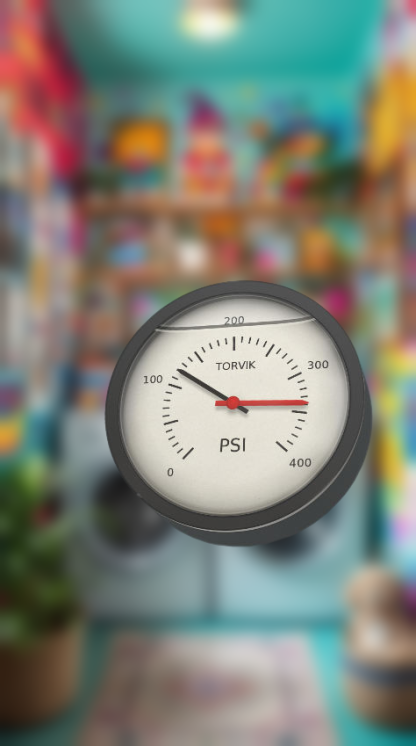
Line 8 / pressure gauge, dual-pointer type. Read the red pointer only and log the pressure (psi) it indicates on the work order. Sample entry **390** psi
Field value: **340** psi
